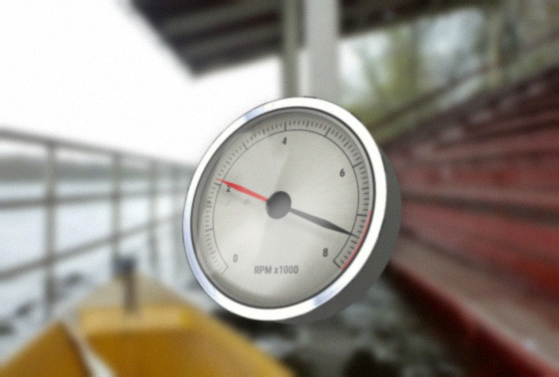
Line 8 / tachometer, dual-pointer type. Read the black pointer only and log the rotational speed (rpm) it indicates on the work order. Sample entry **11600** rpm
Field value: **7400** rpm
